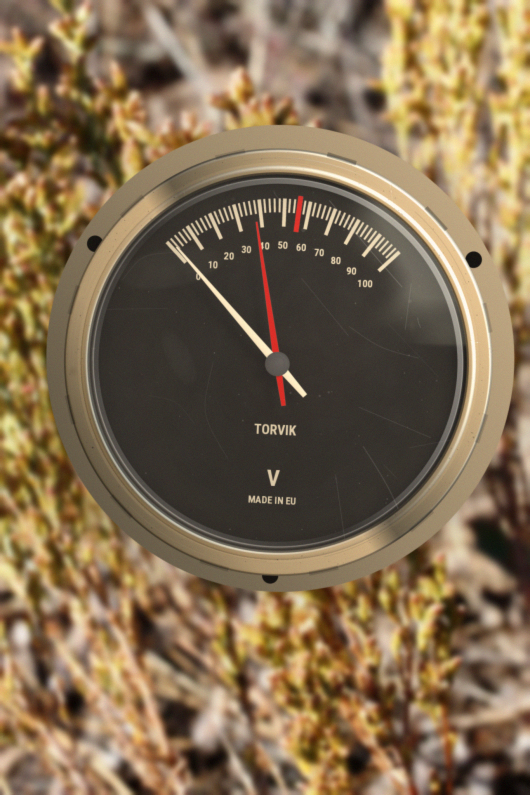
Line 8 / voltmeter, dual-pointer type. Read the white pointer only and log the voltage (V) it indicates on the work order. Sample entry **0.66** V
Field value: **2** V
